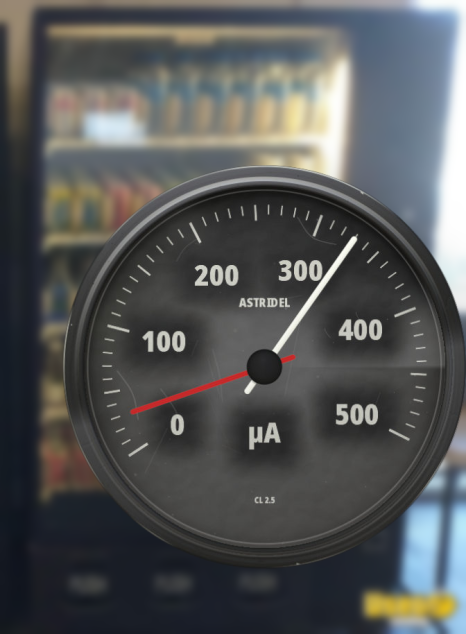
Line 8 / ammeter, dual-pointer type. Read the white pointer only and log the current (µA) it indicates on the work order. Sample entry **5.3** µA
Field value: **330** µA
